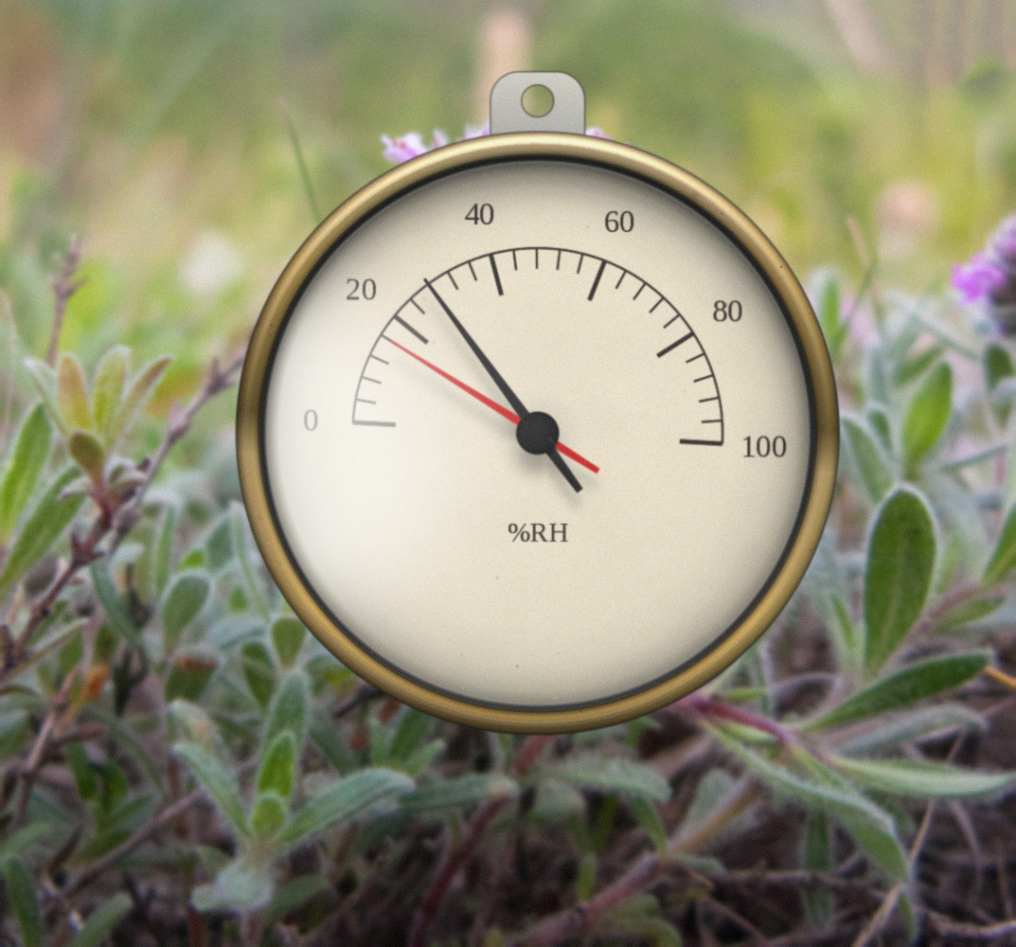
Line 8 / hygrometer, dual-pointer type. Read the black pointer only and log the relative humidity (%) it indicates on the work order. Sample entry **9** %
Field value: **28** %
